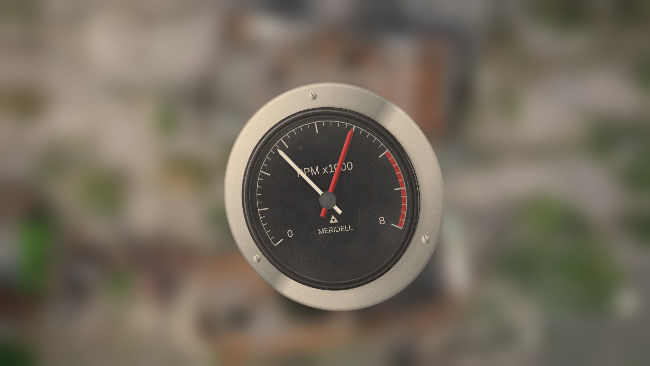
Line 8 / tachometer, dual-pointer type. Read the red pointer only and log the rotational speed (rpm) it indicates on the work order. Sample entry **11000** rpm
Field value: **5000** rpm
